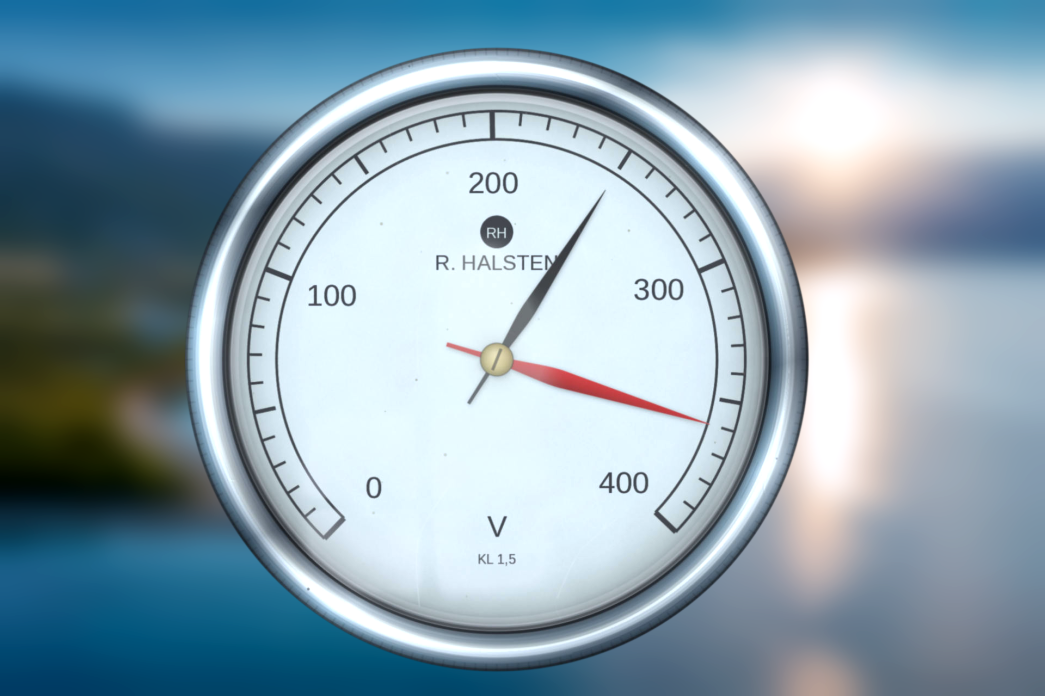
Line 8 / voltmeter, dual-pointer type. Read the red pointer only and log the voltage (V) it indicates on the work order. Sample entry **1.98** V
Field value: **360** V
